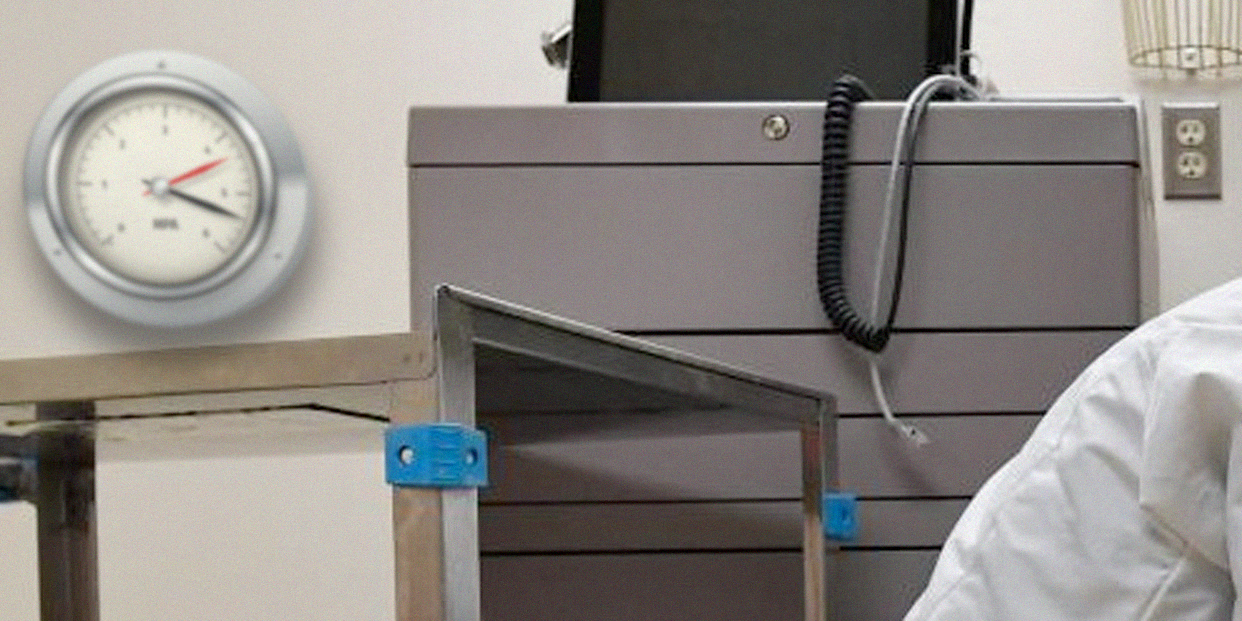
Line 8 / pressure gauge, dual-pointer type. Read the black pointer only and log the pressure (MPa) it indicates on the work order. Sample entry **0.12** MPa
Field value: **5.4** MPa
